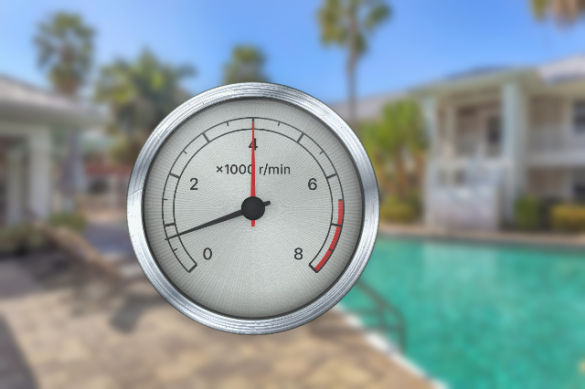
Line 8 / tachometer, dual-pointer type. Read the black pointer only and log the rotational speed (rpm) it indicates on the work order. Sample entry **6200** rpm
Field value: **750** rpm
